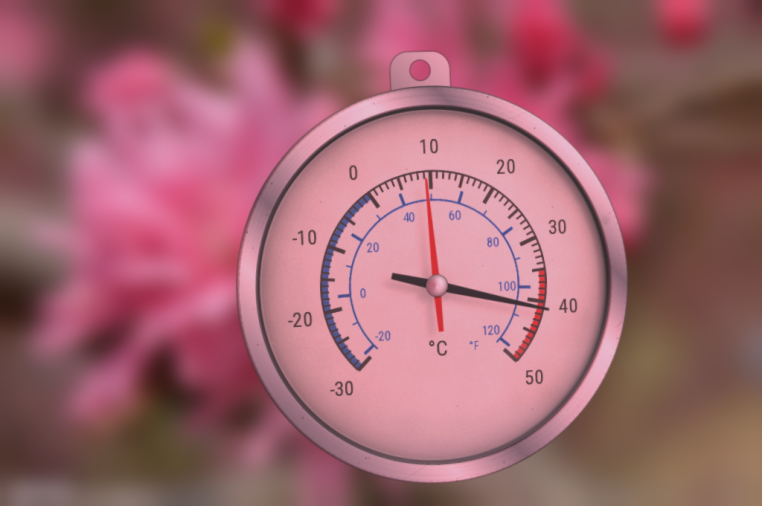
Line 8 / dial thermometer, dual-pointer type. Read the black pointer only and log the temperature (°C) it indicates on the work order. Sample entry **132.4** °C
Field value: **41** °C
